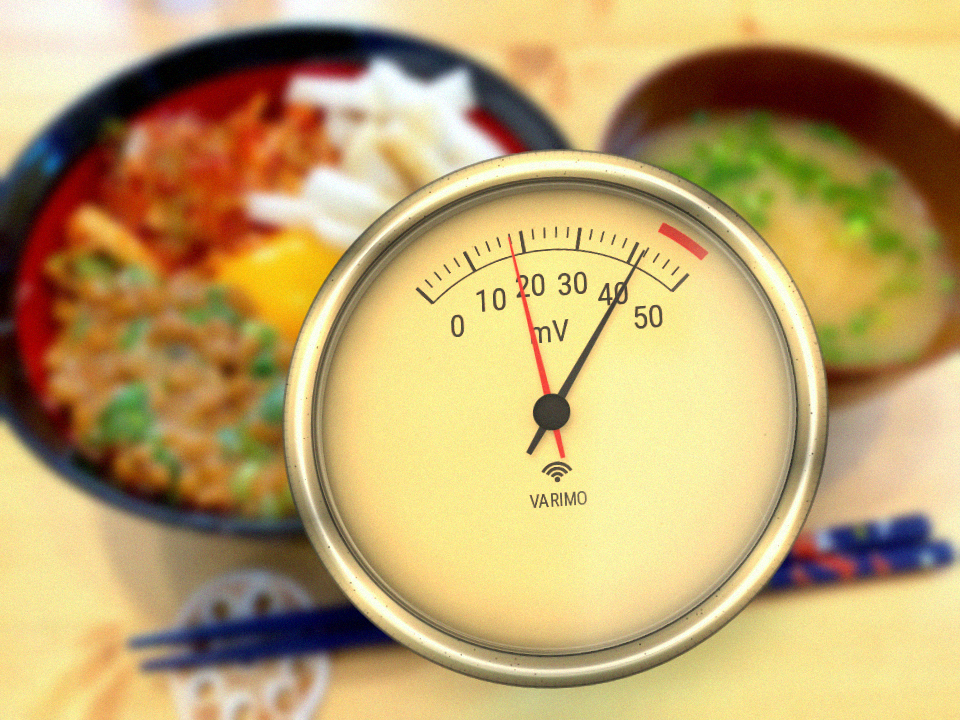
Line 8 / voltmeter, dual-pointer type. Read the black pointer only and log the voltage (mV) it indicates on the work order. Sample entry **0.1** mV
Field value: **42** mV
